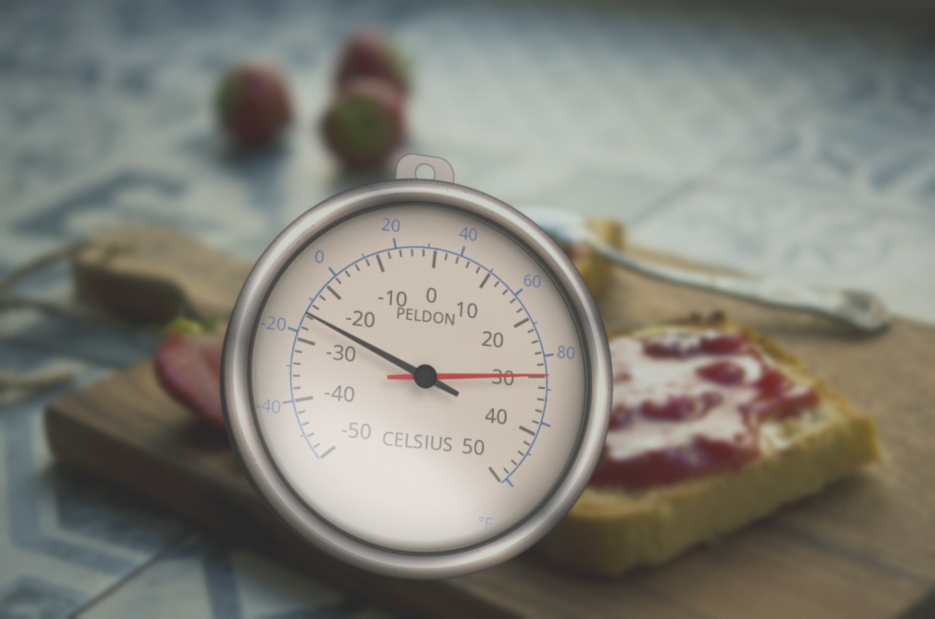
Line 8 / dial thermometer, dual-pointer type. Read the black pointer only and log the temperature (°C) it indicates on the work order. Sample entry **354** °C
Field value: **-26** °C
